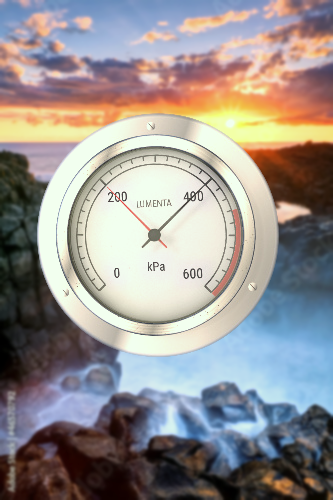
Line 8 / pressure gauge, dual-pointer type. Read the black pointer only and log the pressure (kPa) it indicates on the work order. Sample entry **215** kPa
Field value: **400** kPa
